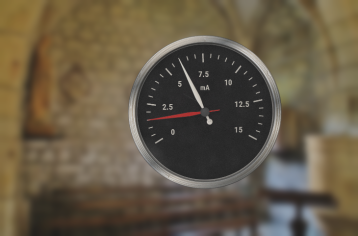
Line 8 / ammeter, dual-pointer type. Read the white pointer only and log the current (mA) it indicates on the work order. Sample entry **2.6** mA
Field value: **6** mA
